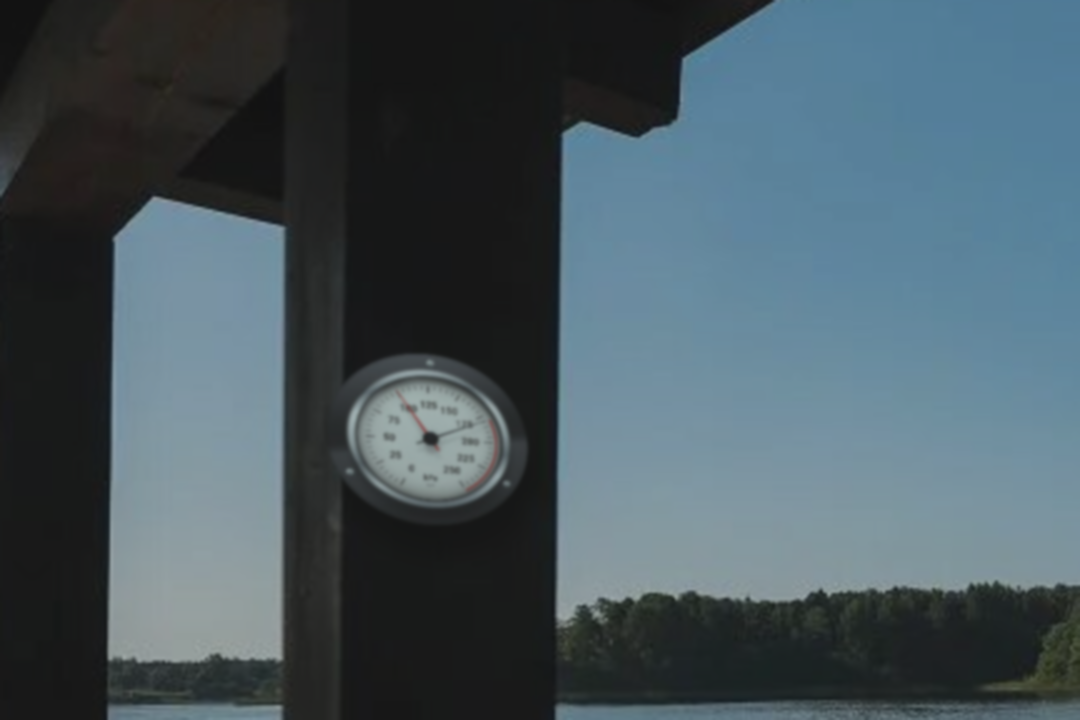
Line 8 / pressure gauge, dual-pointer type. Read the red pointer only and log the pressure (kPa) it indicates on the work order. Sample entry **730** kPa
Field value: **100** kPa
